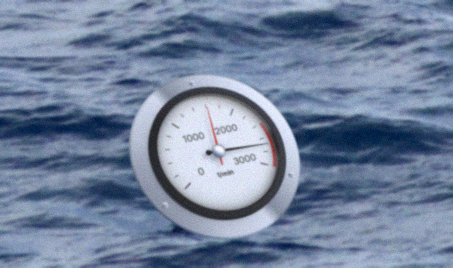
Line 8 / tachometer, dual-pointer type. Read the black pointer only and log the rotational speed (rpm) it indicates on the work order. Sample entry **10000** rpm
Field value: **2700** rpm
